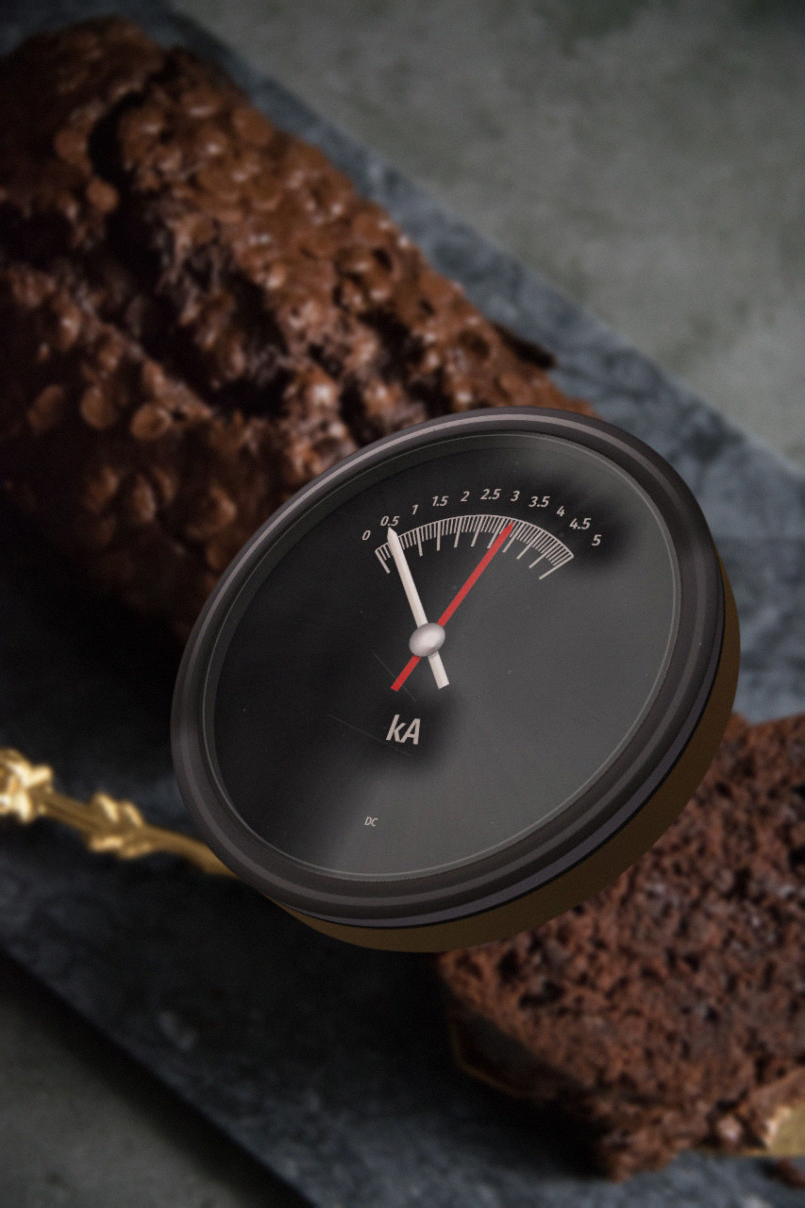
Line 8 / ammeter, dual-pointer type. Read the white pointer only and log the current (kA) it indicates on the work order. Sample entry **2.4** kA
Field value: **0.5** kA
